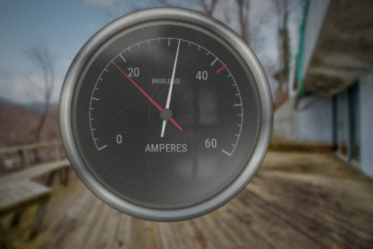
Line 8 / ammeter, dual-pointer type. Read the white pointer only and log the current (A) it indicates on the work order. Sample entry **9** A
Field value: **32** A
